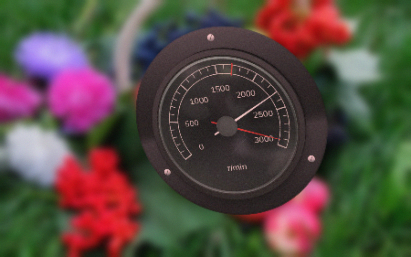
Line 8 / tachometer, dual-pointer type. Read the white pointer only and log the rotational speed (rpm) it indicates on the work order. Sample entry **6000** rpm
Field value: **2300** rpm
